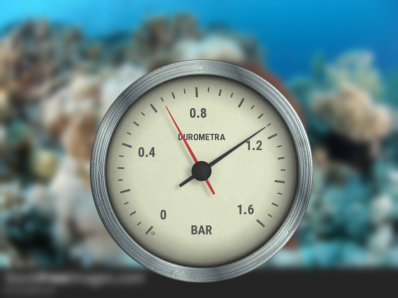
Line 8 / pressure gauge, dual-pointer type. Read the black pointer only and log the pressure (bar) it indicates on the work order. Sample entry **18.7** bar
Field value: **1.15** bar
